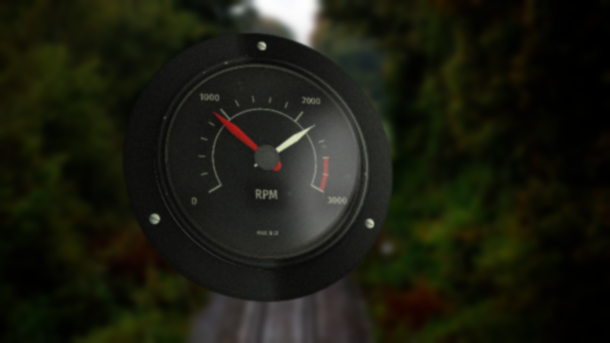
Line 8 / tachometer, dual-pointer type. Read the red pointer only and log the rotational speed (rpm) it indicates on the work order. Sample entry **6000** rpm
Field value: **900** rpm
